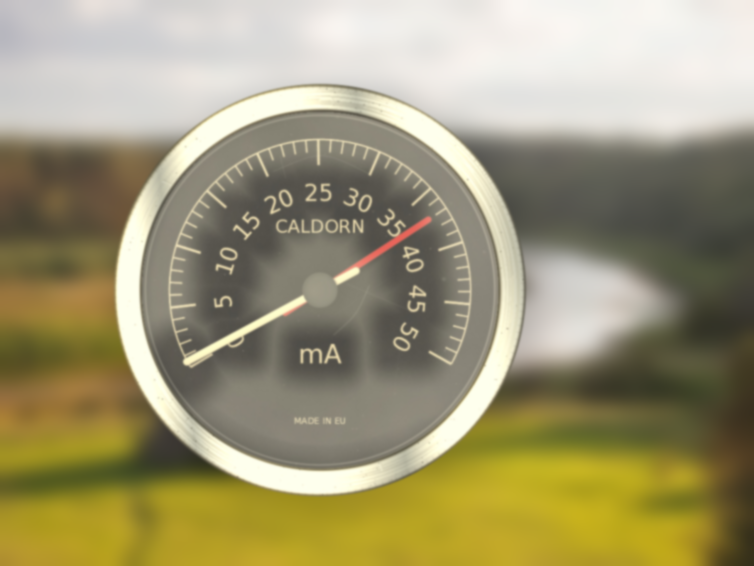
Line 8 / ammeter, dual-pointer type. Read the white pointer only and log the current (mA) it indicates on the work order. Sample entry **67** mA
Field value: **0.5** mA
